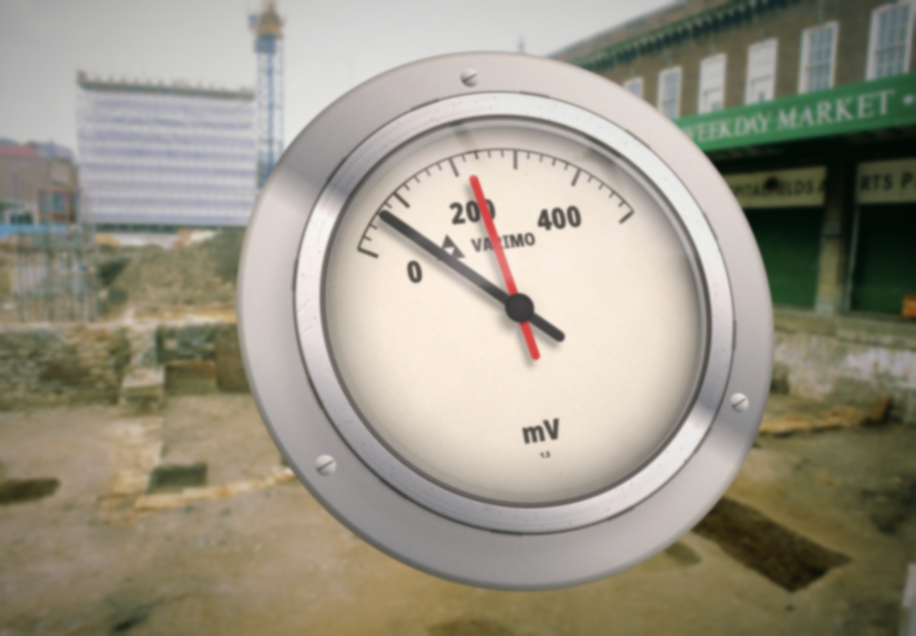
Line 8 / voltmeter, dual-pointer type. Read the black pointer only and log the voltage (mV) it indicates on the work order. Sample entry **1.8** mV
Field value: **60** mV
